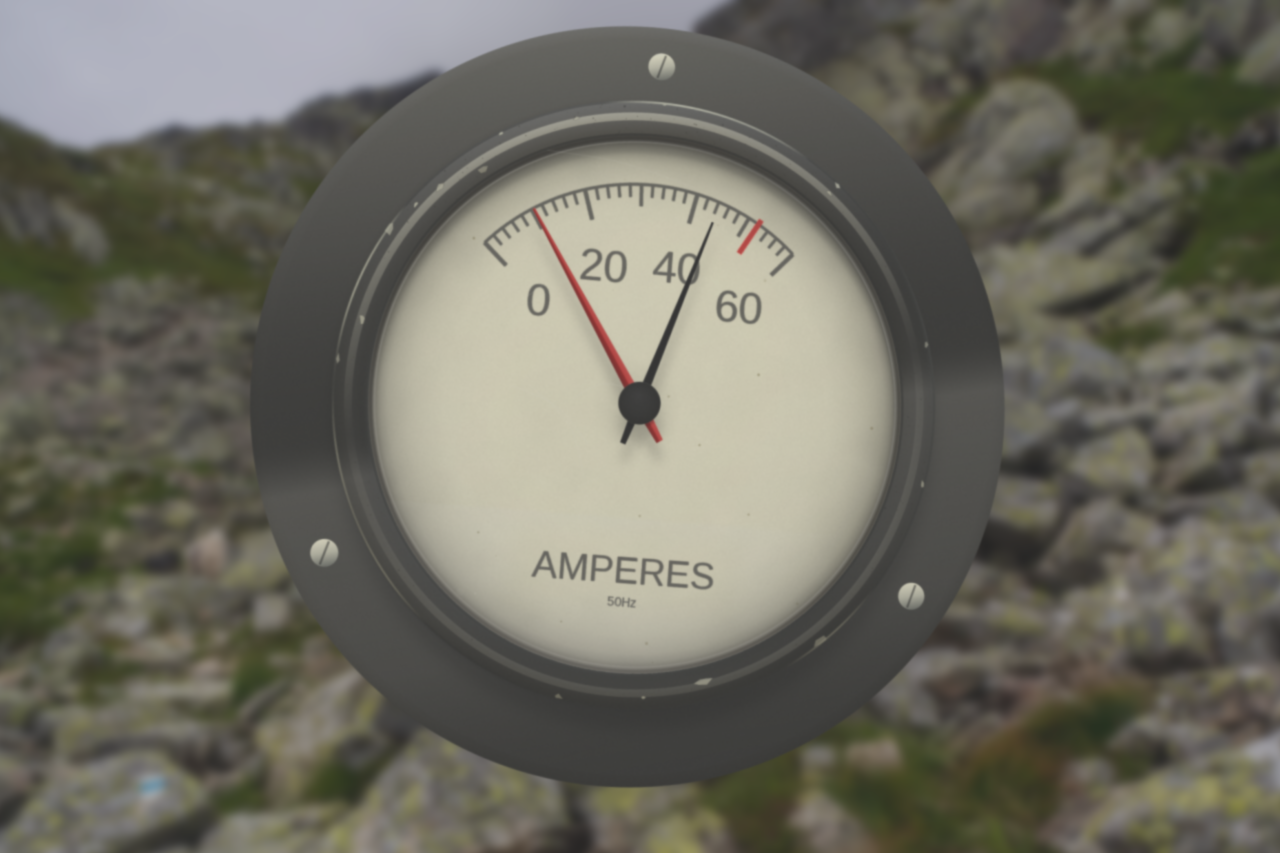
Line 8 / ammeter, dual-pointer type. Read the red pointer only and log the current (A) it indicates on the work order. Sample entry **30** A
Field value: **10** A
